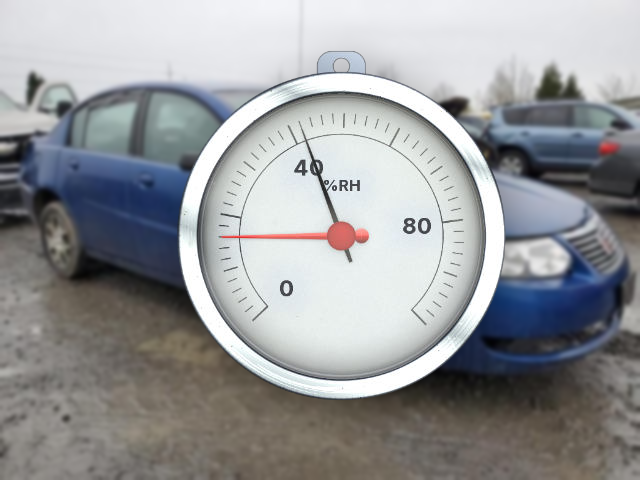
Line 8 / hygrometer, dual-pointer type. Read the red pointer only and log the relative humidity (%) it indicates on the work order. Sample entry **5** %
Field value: **16** %
